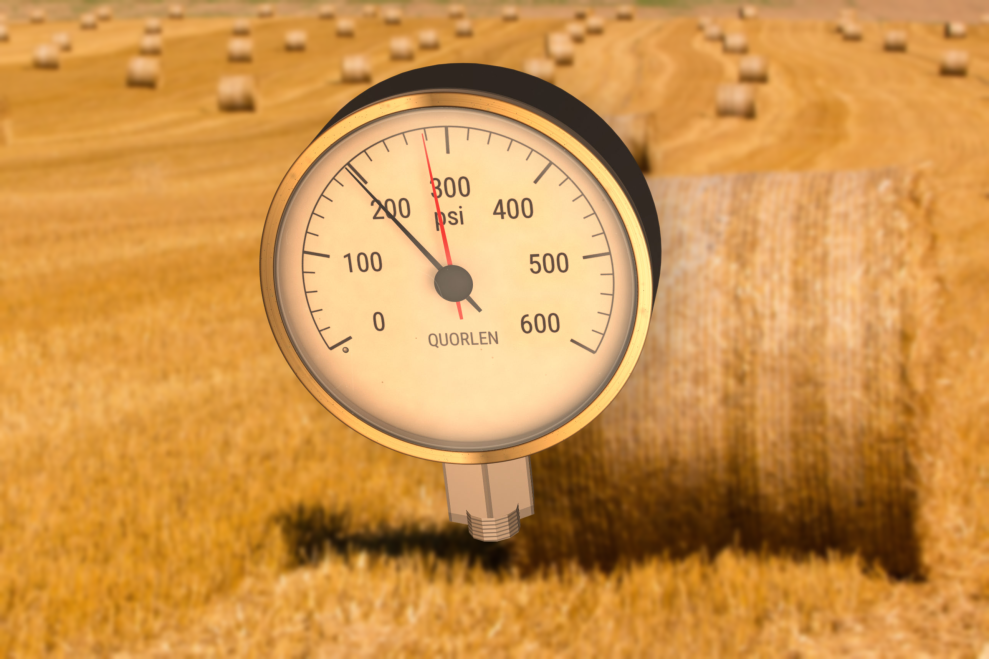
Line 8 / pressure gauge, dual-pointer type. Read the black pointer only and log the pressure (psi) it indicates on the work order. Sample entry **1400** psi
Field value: **200** psi
